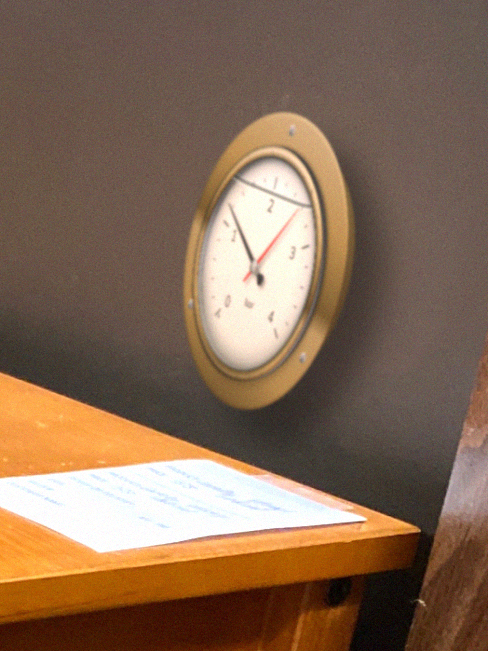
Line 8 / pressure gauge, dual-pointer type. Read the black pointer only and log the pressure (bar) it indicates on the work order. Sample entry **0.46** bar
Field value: **1.2** bar
